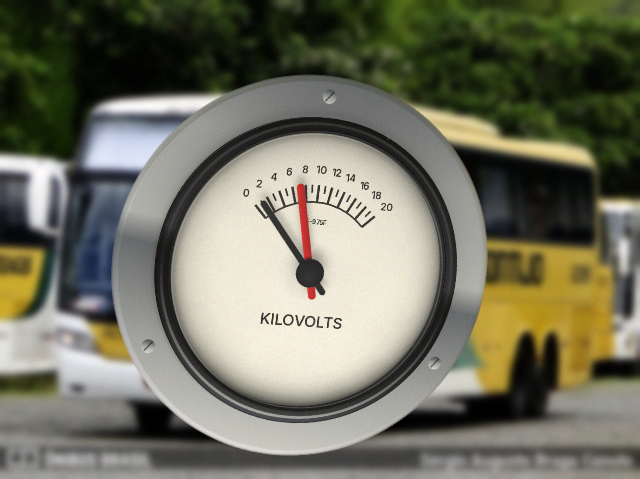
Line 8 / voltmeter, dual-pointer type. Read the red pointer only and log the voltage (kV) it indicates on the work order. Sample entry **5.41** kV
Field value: **7** kV
